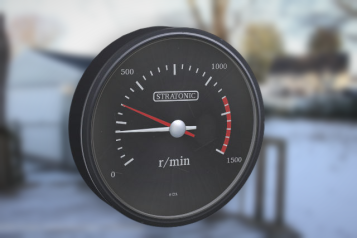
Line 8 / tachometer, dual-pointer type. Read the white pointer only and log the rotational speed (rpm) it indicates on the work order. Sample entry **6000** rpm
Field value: **200** rpm
